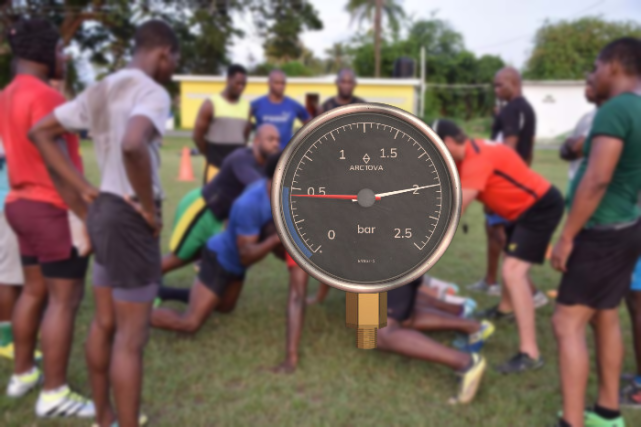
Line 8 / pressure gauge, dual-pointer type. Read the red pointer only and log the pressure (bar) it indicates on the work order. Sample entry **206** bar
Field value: **0.45** bar
